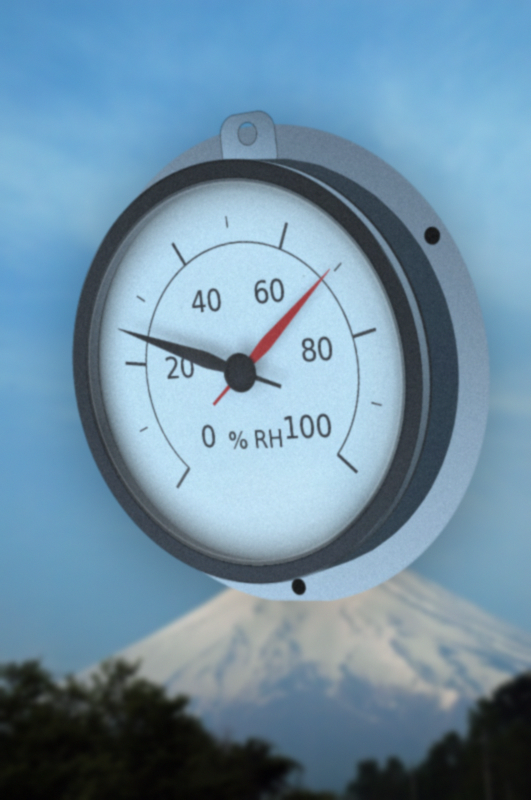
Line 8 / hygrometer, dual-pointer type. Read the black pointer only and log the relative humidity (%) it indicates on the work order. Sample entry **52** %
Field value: **25** %
